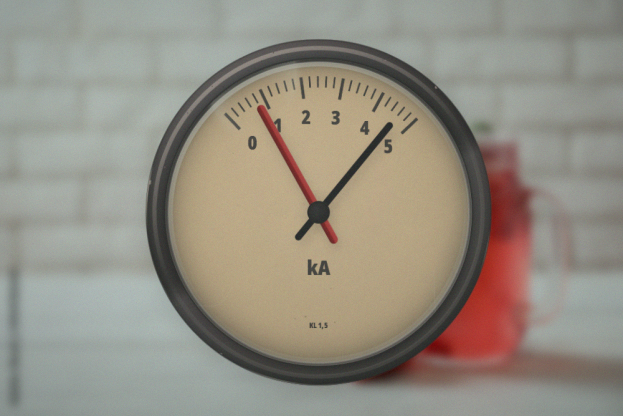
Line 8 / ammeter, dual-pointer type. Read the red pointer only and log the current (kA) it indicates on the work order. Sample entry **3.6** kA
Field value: **0.8** kA
